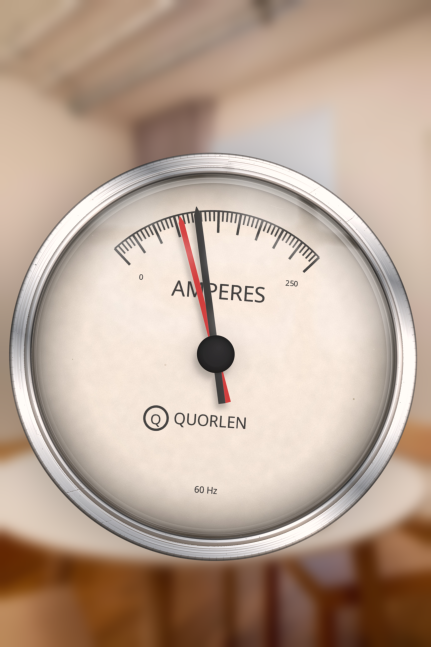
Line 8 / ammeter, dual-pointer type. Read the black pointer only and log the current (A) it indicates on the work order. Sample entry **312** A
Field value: **100** A
